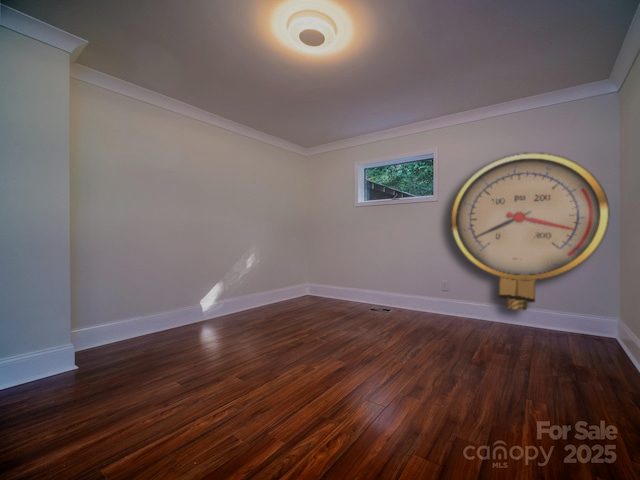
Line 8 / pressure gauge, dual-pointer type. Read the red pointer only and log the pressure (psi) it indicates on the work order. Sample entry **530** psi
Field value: **270** psi
